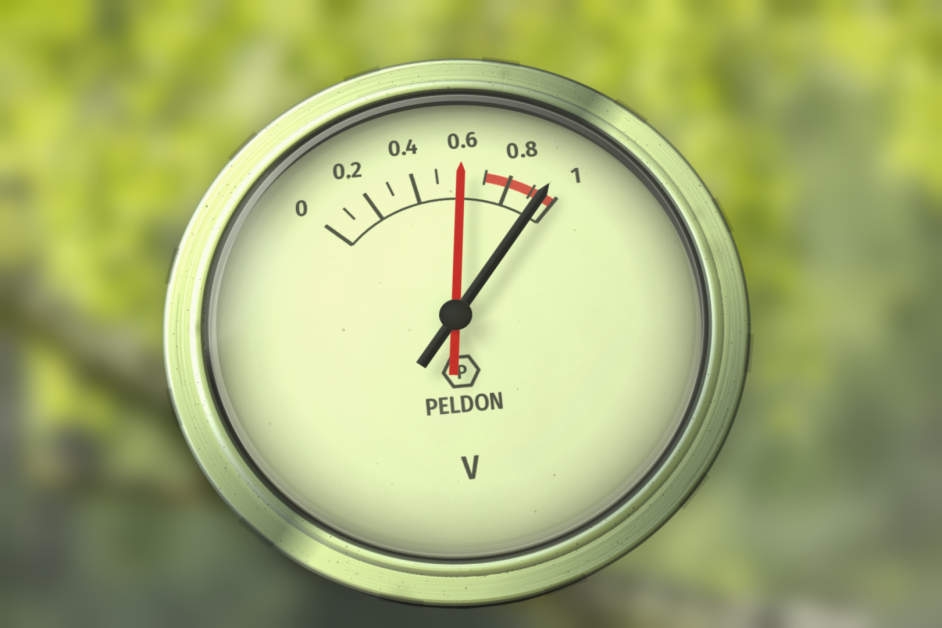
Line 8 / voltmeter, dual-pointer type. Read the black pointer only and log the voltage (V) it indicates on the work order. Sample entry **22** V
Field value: **0.95** V
